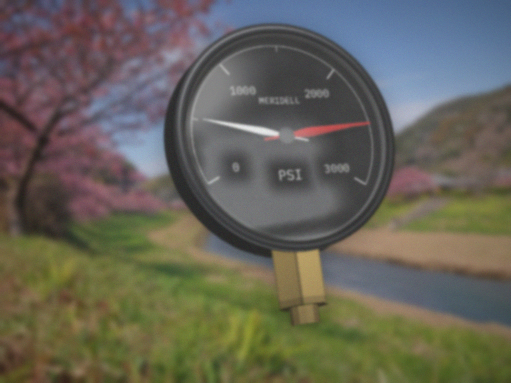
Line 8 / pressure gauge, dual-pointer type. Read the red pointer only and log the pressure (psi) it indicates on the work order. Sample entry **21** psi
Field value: **2500** psi
